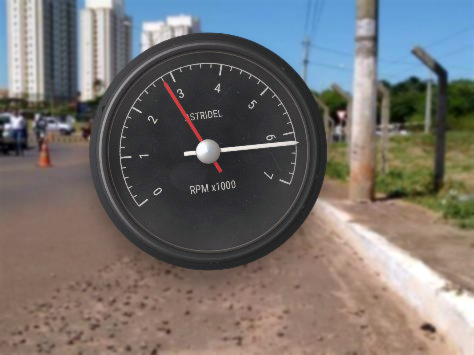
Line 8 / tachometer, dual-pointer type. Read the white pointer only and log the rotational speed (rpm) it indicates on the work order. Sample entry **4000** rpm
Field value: **6200** rpm
